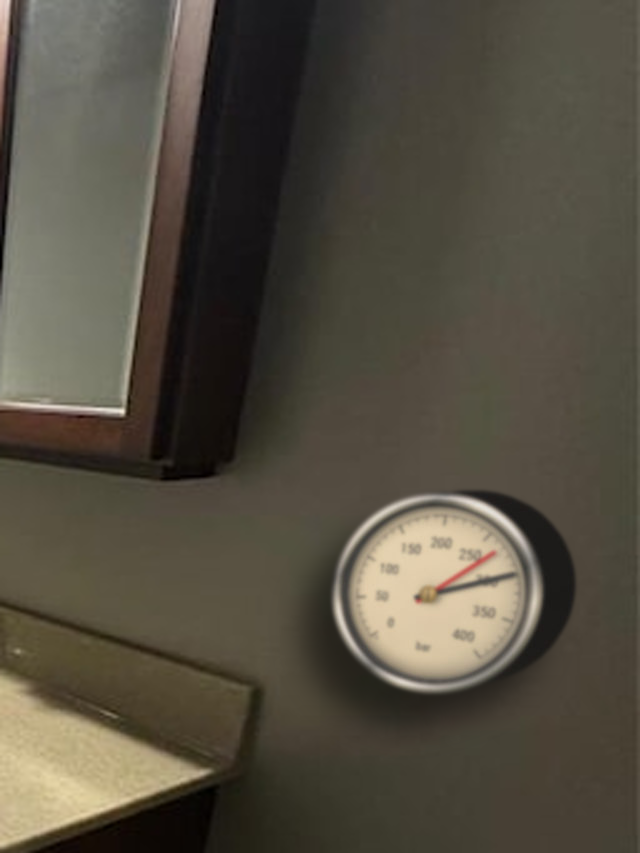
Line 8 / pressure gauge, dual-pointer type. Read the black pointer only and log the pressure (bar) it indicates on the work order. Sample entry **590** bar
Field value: **300** bar
